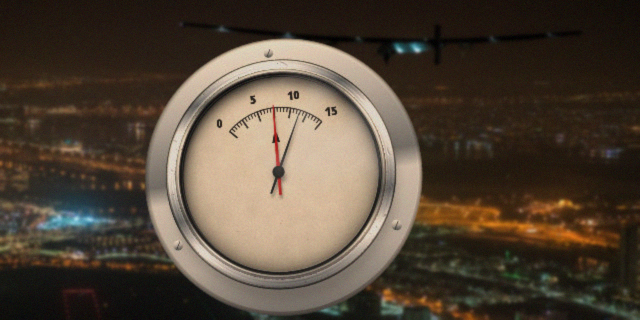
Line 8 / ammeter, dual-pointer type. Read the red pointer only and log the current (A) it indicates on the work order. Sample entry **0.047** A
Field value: **7.5** A
